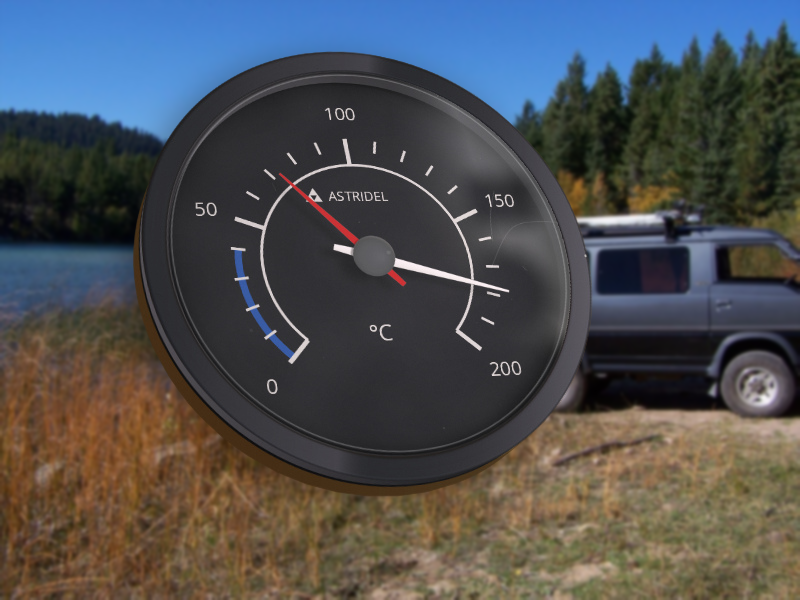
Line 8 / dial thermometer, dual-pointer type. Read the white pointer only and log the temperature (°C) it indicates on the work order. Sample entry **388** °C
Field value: **180** °C
